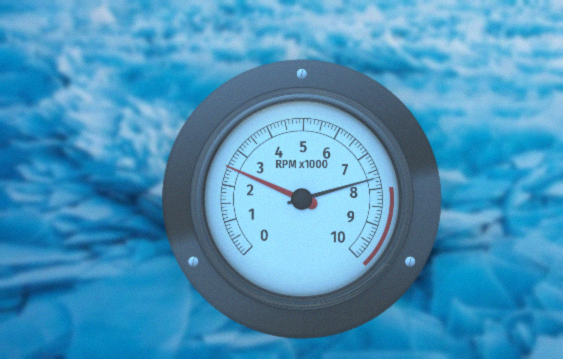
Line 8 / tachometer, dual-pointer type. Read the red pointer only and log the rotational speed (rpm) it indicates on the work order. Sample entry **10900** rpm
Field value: **2500** rpm
